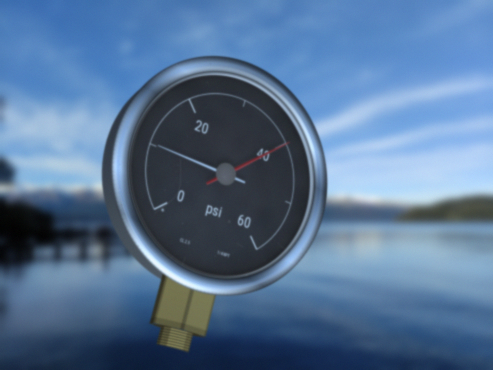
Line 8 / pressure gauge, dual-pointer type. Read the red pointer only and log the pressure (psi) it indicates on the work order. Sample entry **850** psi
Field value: **40** psi
